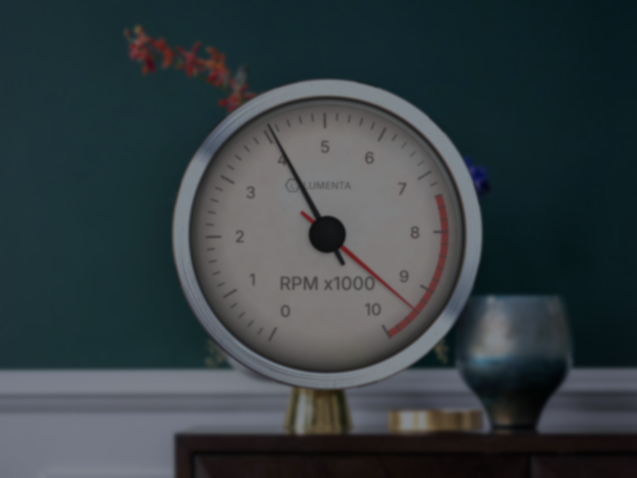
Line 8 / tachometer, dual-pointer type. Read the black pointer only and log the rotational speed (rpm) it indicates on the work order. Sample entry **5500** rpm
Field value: **4100** rpm
